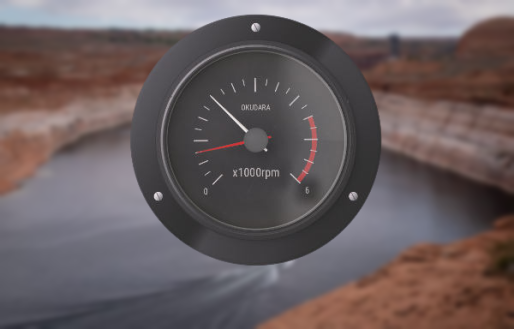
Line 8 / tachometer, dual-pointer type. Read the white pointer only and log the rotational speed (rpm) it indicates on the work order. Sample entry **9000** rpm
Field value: **2000** rpm
